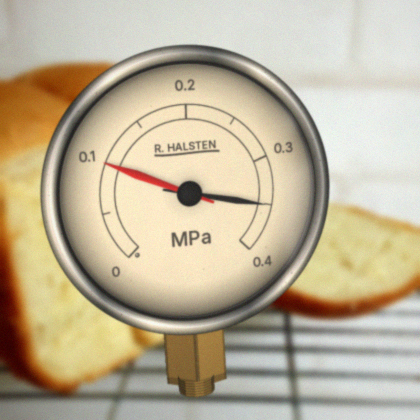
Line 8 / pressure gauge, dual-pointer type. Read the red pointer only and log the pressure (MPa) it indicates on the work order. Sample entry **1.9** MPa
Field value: **0.1** MPa
